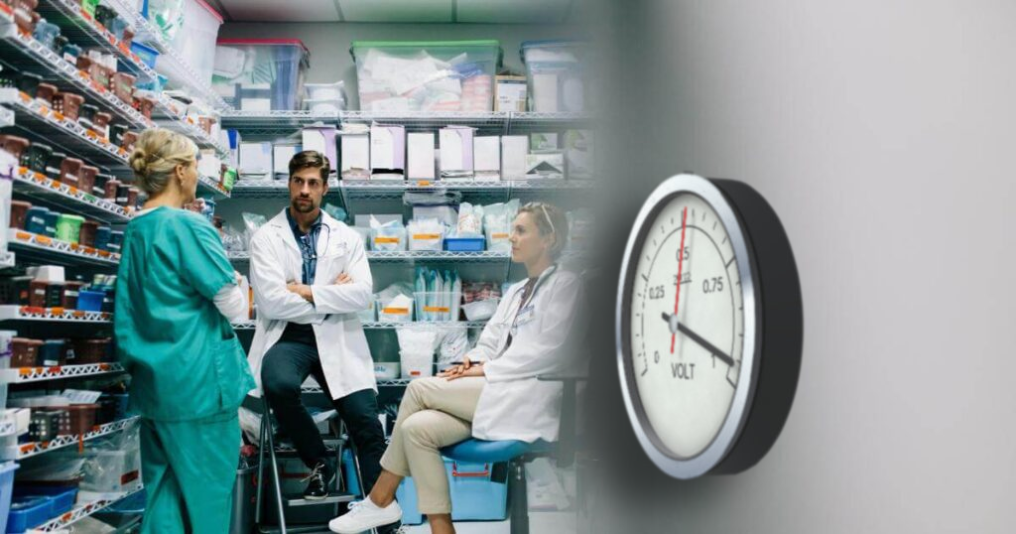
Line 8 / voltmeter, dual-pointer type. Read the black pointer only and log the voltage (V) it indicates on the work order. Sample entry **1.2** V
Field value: **0.95** V
